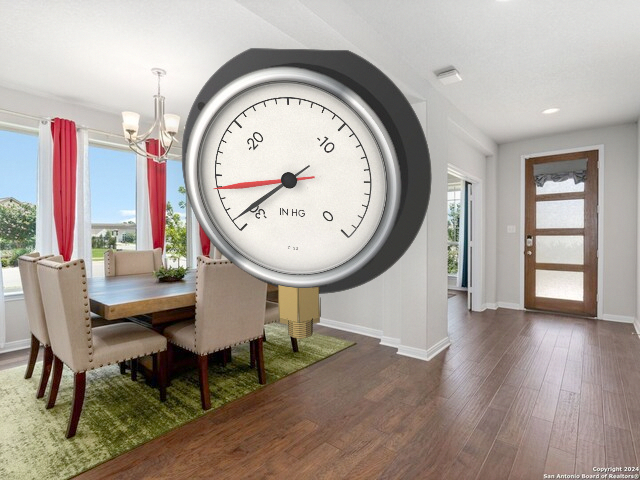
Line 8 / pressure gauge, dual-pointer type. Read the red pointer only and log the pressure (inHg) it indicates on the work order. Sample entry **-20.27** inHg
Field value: **-26** inHg
